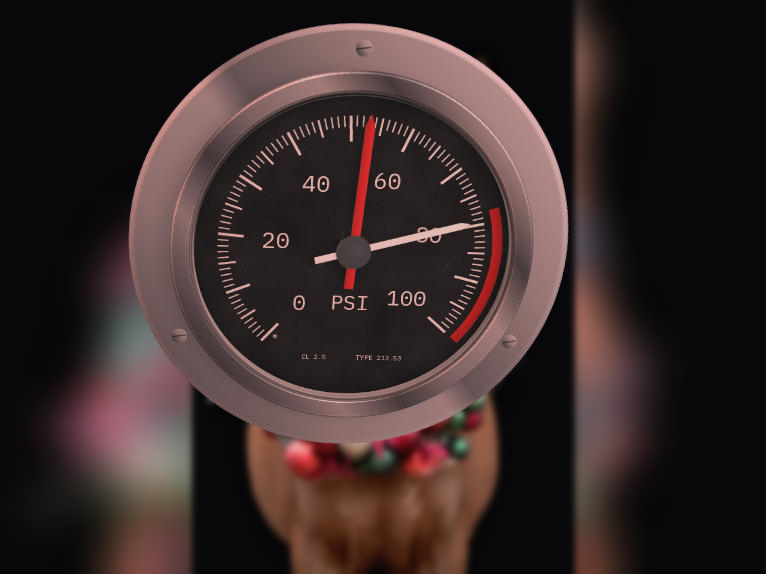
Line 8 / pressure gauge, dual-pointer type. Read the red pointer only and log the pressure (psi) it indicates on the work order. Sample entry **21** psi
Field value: **53** psi
